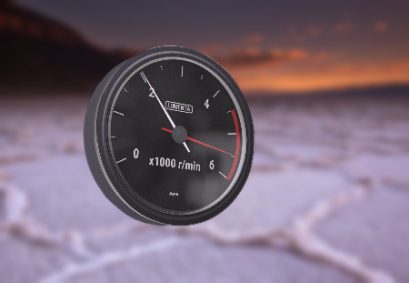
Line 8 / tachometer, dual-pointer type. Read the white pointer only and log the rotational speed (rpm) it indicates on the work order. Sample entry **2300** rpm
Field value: **2000** rpm
